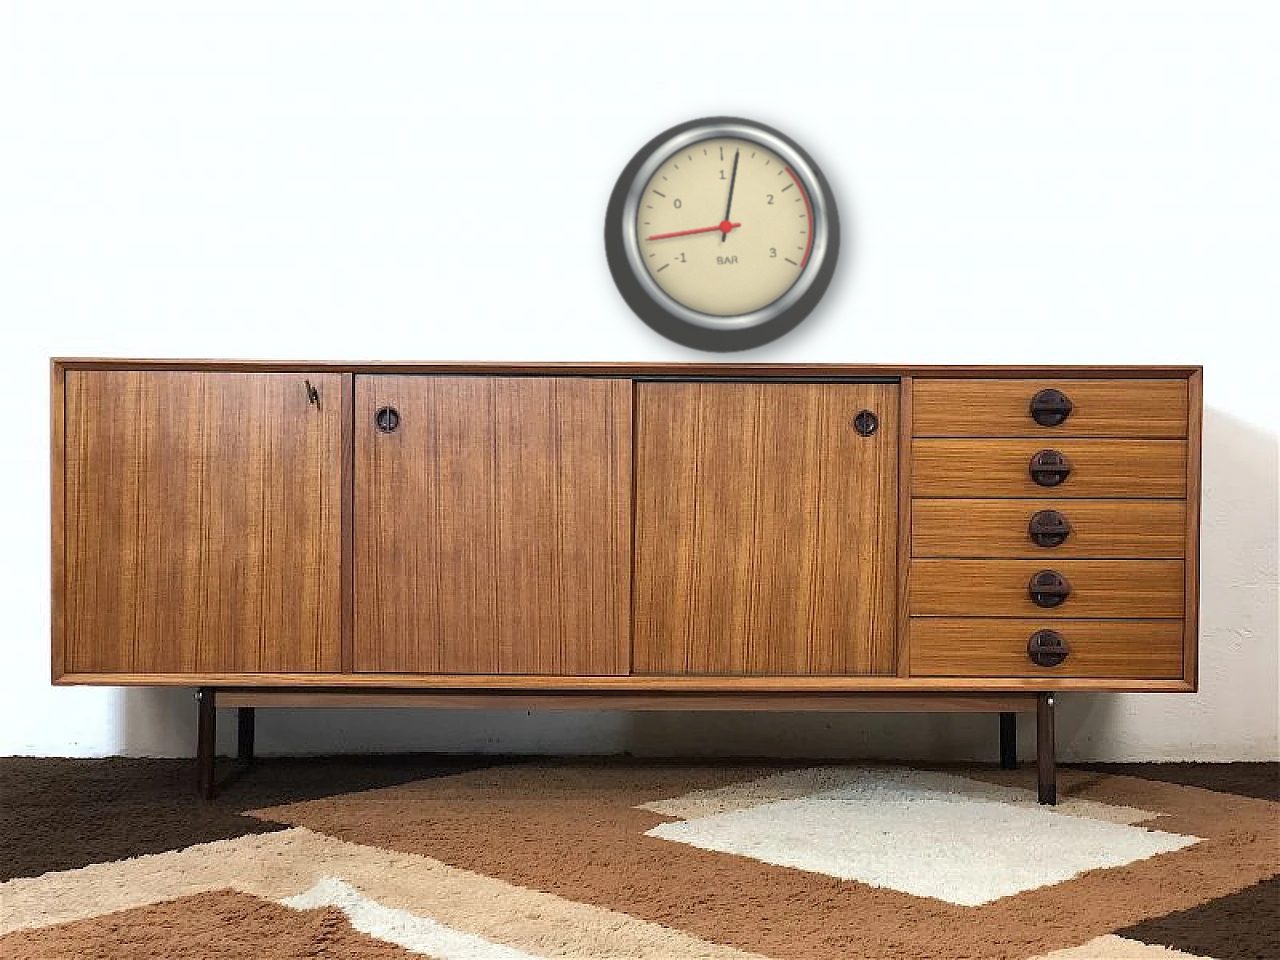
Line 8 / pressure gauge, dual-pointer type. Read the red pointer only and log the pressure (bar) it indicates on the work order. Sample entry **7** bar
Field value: **-0.6** bar
